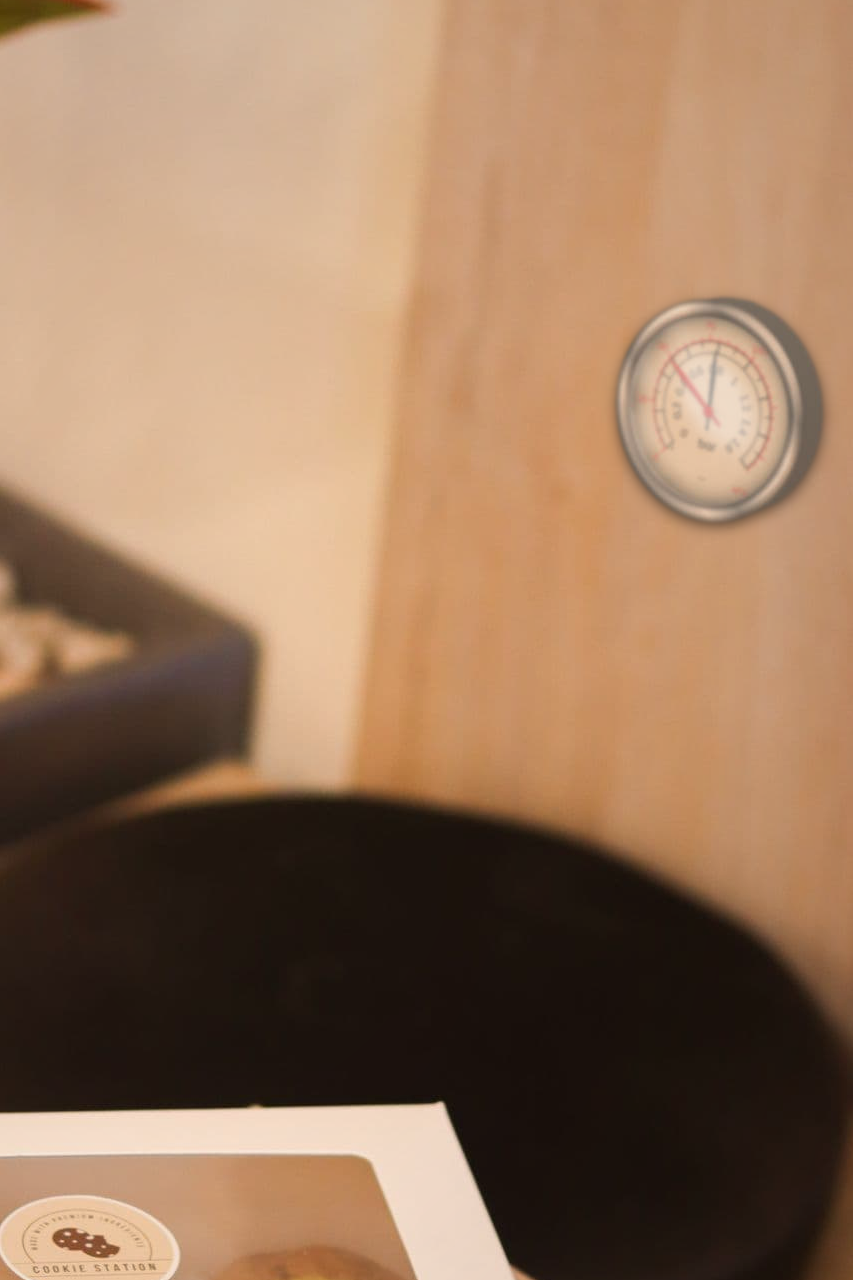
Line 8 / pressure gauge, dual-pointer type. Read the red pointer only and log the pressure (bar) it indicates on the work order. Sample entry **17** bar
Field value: **0.5** bar
